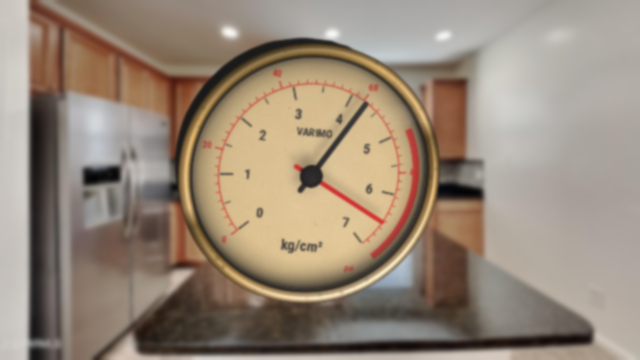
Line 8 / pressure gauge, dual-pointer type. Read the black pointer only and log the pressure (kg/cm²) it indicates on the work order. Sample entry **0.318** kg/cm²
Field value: **4.25** kg/cm²
